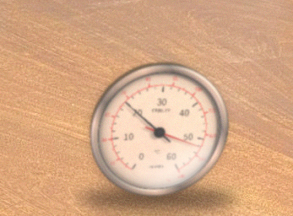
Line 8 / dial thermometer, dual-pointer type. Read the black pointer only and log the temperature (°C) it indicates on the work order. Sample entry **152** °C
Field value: **20** °C
